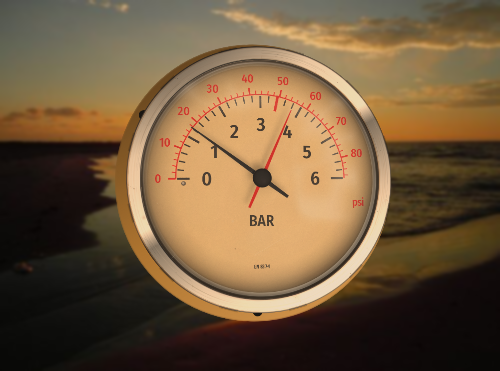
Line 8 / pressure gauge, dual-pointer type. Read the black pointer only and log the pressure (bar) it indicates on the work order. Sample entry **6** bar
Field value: **1.2** bar
